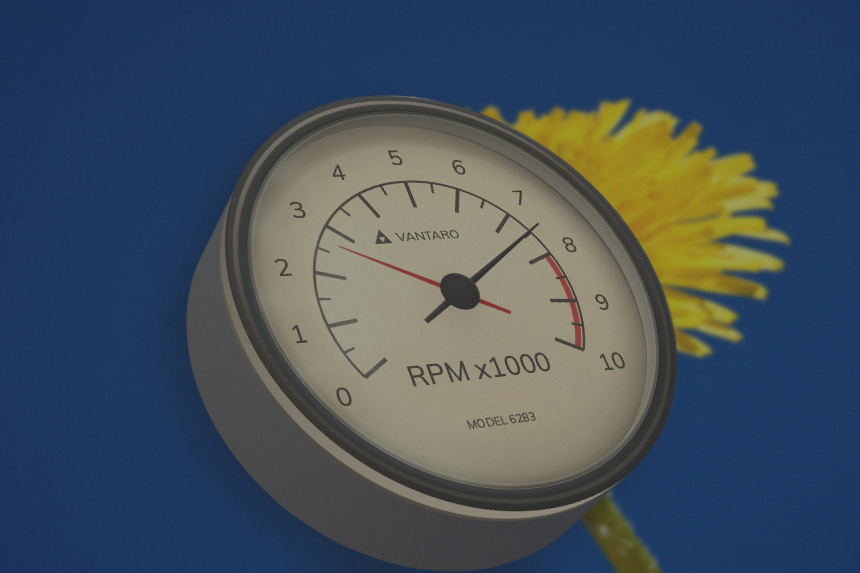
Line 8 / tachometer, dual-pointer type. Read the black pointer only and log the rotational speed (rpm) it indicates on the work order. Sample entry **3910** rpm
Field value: **7500** rpm
